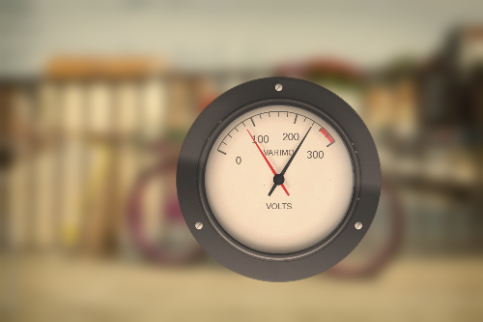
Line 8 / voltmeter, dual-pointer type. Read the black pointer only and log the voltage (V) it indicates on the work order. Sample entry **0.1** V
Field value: **240** V
